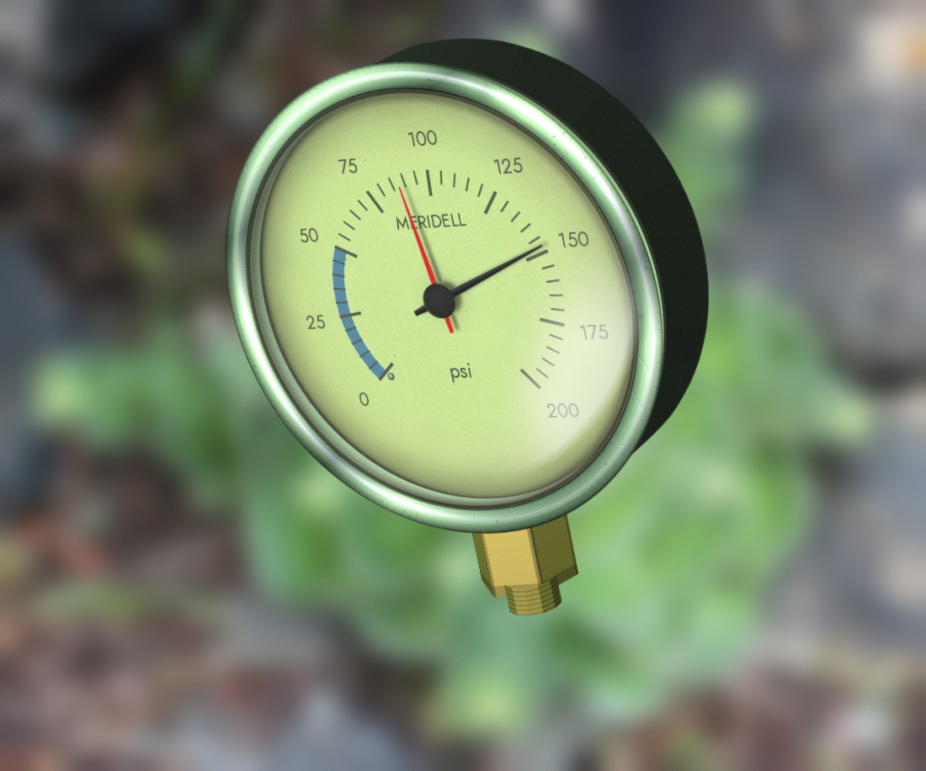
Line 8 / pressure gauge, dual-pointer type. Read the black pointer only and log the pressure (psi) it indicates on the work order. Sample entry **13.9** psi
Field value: **147.5** psi
